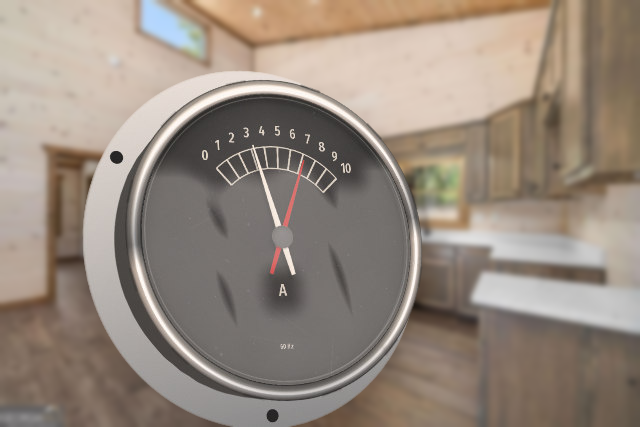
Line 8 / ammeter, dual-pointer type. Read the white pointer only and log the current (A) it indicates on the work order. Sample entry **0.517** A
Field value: **3** A
